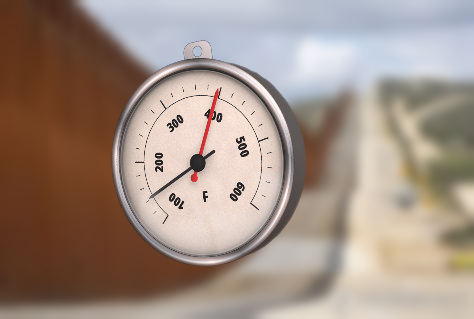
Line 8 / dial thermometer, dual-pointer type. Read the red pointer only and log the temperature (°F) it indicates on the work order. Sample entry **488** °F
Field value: **400** °F
